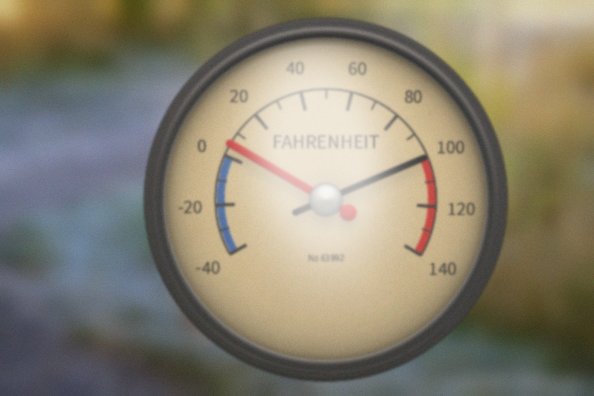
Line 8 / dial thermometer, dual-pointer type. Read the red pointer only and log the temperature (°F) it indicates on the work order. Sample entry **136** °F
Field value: **5** °F
